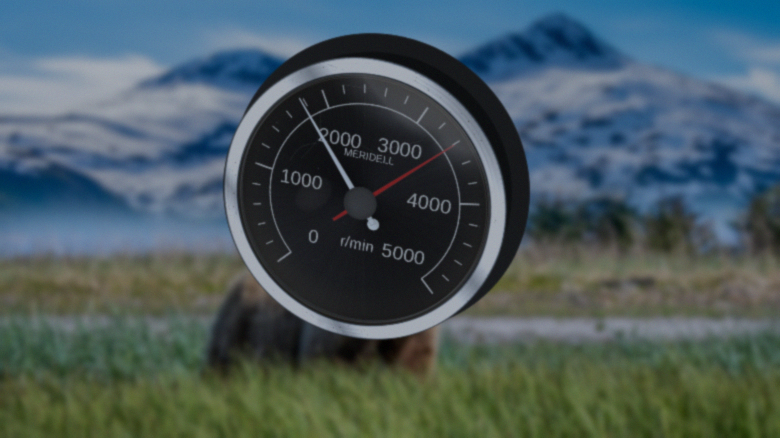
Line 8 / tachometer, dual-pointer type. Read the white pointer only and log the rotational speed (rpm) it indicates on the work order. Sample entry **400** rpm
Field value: **1800** rpm
